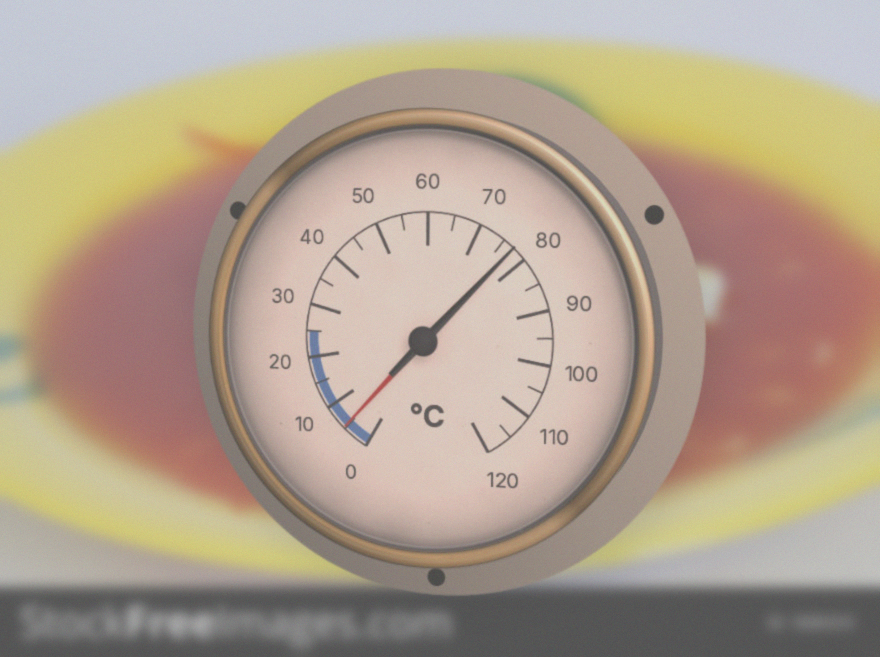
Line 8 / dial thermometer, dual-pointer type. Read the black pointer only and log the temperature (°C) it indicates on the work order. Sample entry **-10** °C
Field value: **77.5** °C
